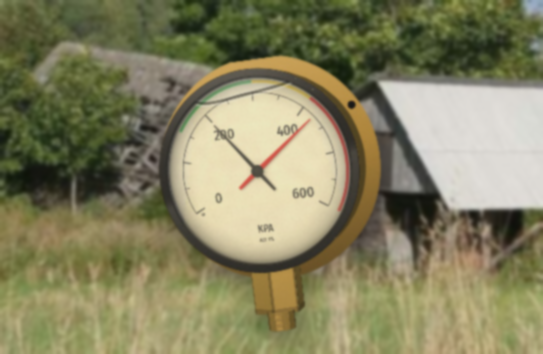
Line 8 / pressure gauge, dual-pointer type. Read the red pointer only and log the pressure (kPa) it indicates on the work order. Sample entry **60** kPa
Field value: **425** kPa
